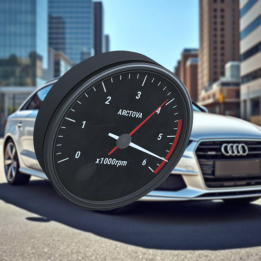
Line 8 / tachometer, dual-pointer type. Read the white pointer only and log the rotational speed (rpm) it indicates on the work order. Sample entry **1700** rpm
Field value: **5600** rpm
